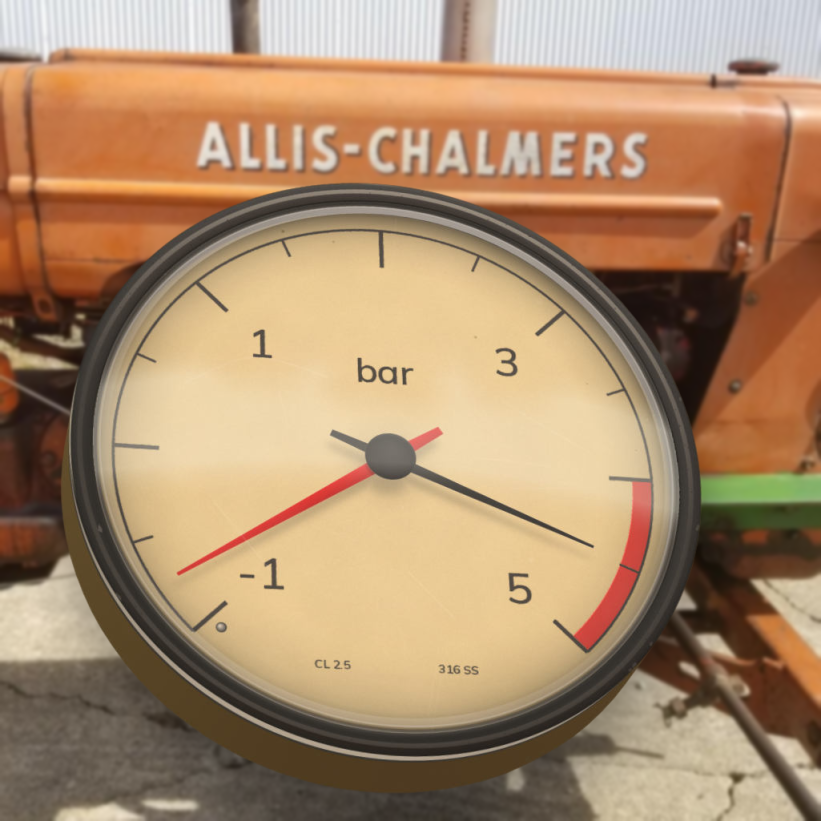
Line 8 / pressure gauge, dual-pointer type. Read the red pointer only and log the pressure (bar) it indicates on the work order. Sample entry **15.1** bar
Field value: **-0.75** bar
